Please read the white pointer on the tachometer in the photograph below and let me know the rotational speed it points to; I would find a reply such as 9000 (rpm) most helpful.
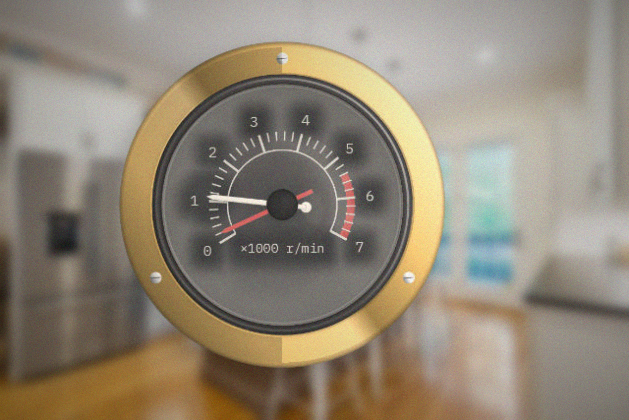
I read 1100 (rpm)
